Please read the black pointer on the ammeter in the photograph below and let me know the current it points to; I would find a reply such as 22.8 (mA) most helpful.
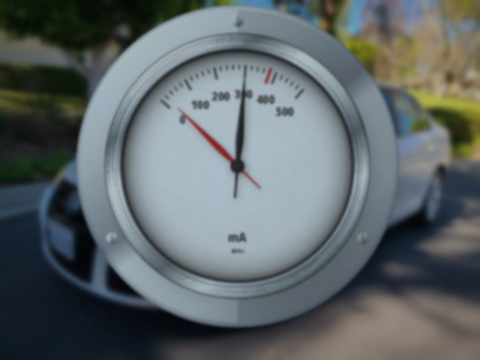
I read 300 (mA)
